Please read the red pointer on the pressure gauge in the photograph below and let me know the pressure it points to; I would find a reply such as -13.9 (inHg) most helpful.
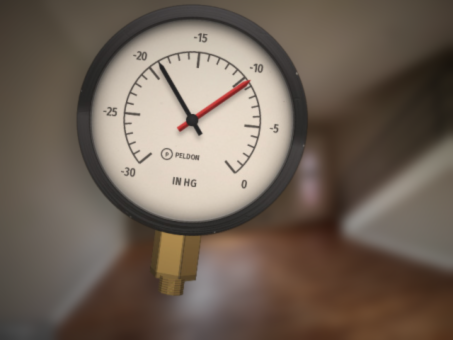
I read -9.5 (inHg)
